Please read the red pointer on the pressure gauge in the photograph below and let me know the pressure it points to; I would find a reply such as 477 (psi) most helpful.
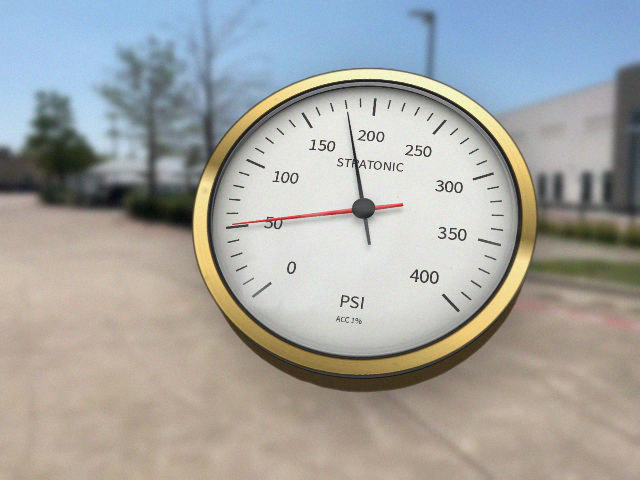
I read 50 (psi)
